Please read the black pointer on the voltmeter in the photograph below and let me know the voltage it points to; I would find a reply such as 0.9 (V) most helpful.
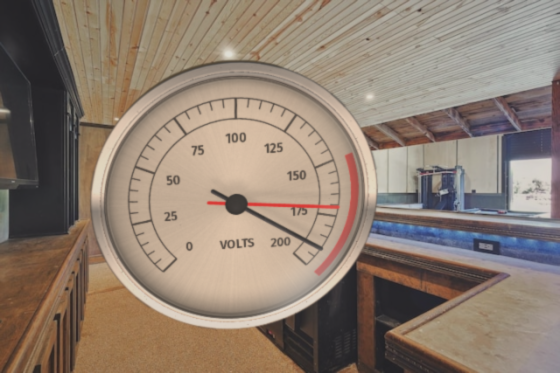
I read 190 (V)
